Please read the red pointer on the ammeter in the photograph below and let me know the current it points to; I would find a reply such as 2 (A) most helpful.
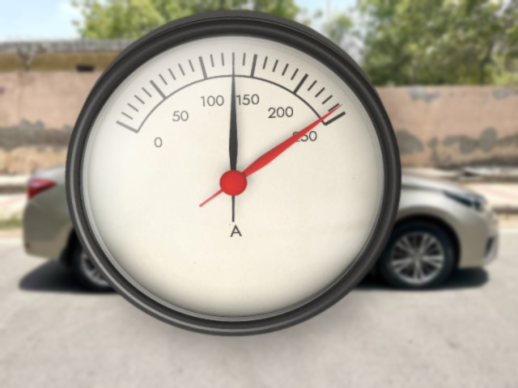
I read 240 (A)
